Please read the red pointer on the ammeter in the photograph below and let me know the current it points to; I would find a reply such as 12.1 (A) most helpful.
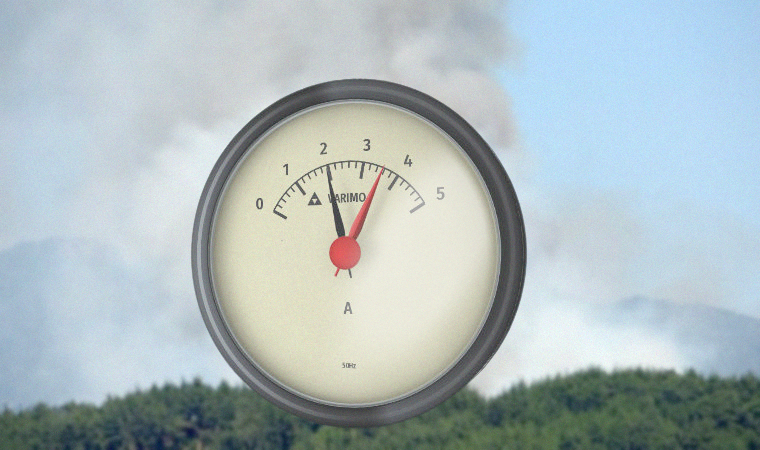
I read 3.6 (A)
